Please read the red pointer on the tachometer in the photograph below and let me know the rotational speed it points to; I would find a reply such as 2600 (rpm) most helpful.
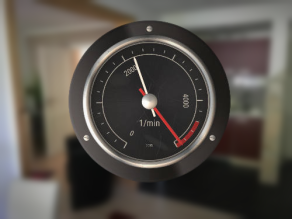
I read 4900 (rpm)
